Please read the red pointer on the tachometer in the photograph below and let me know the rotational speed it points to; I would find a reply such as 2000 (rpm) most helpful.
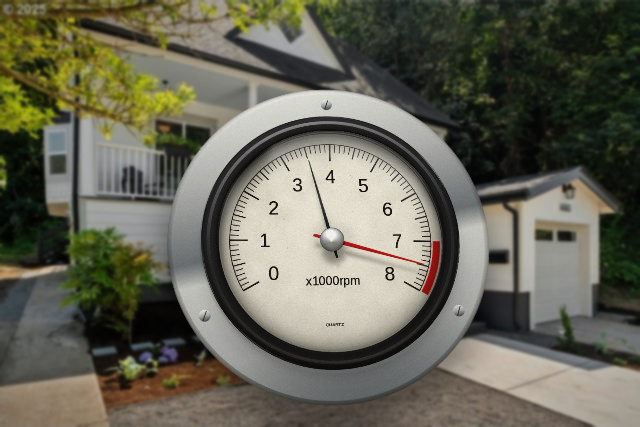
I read 7500 (rpm)
